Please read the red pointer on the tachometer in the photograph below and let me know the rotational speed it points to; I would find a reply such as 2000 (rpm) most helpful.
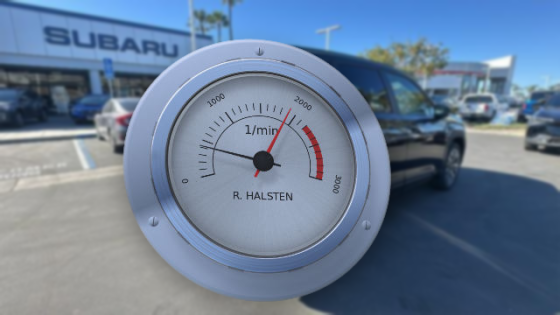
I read 1900 (rpm)
